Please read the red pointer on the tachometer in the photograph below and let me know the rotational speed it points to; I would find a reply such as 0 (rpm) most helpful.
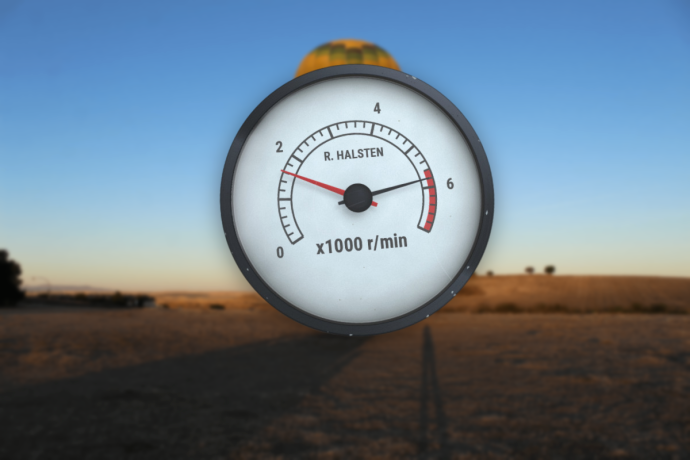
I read 1600 (rpm)
